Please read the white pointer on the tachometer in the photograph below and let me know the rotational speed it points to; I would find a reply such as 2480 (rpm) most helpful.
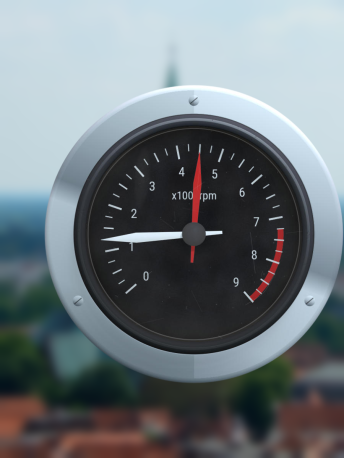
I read 1250 (rpm)
